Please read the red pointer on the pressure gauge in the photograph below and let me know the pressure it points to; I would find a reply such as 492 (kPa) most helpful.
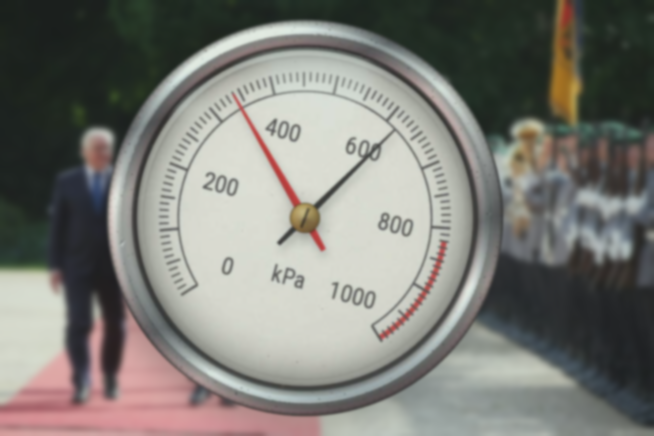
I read 340 (kPa)
